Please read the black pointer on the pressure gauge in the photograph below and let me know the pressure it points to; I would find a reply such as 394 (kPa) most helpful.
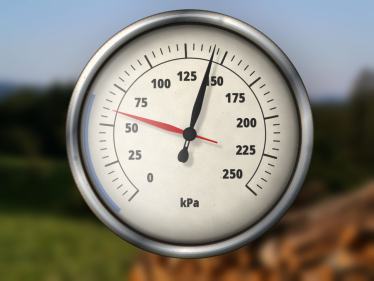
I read 142.5 (kPa)
